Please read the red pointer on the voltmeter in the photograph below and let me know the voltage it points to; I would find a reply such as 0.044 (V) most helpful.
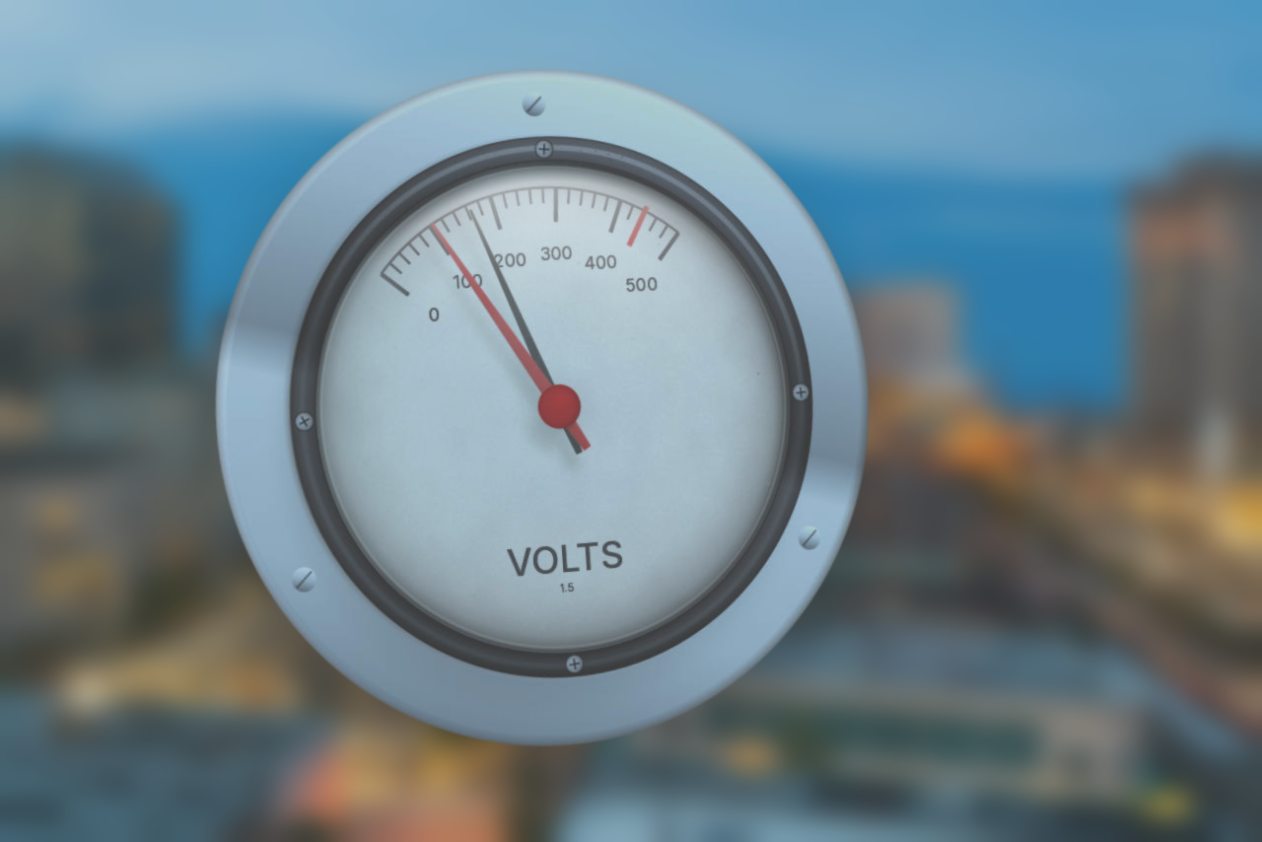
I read 100 (V)
